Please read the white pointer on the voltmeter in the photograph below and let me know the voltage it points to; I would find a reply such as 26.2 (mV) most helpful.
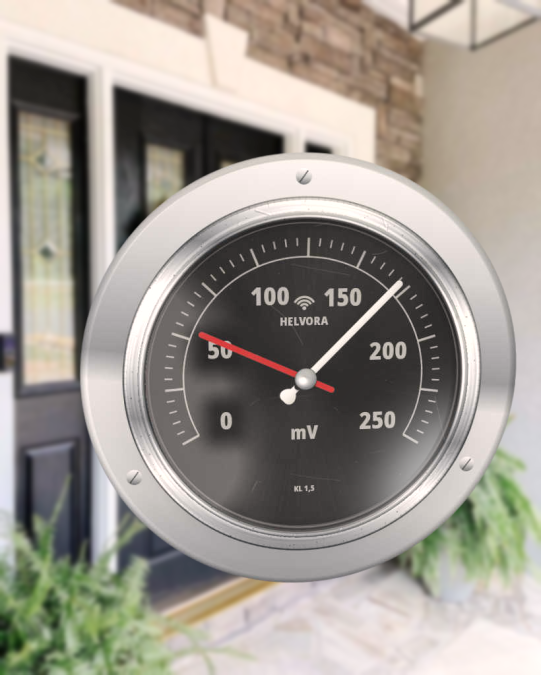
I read 170 (mV)
